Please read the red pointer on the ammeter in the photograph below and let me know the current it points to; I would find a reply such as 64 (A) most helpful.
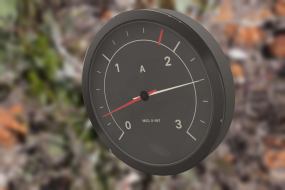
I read 0.3 (A)
